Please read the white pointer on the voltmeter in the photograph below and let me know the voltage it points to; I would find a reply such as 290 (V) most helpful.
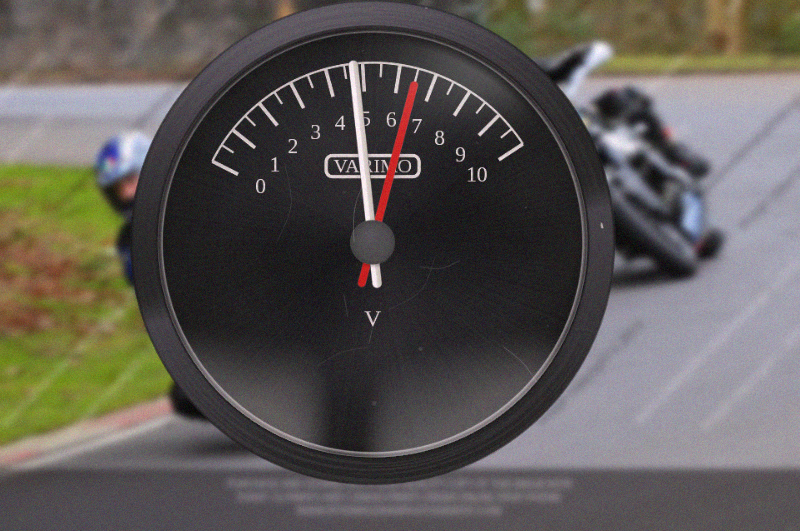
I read 4.75 (V)
